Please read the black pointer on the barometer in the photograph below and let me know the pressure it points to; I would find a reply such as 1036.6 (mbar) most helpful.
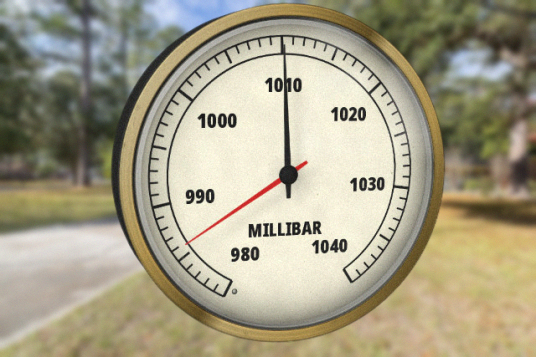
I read 1010 (mbar)
